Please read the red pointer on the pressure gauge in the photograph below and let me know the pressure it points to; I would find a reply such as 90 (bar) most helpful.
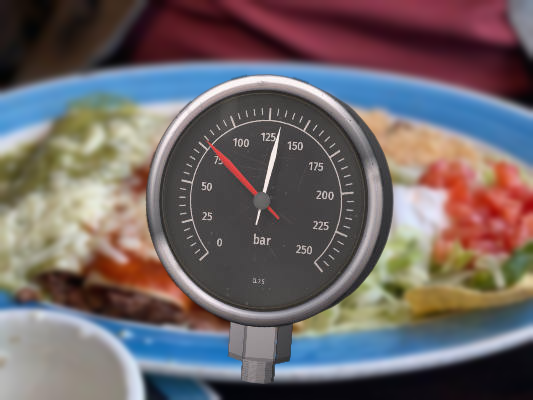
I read 80 (bar)
